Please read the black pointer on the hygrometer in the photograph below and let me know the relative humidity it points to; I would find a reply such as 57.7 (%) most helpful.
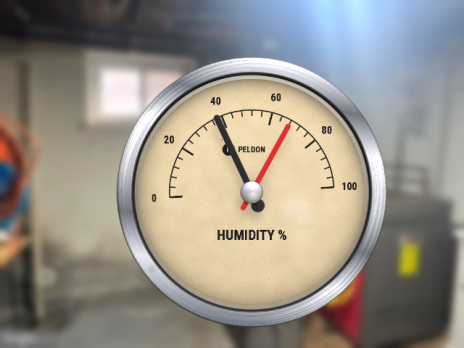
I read 38 (%)
